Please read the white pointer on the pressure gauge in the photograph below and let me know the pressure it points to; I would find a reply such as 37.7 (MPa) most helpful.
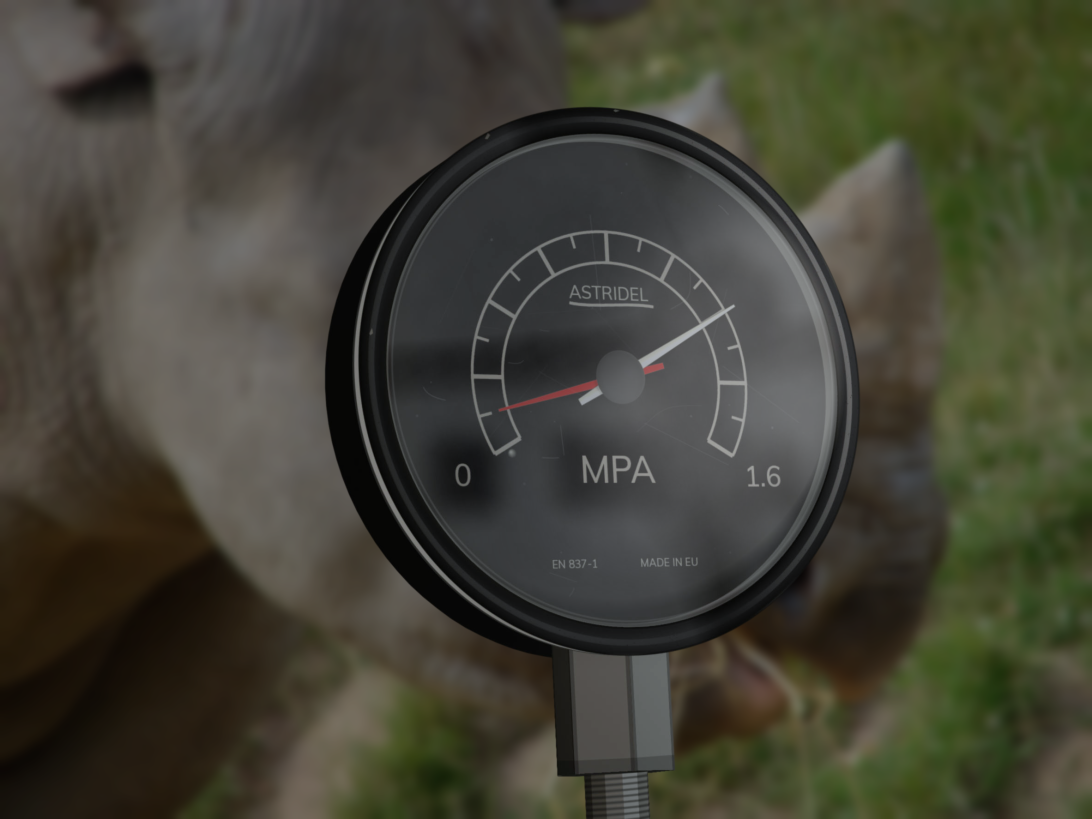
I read 1.2 (MPa)
